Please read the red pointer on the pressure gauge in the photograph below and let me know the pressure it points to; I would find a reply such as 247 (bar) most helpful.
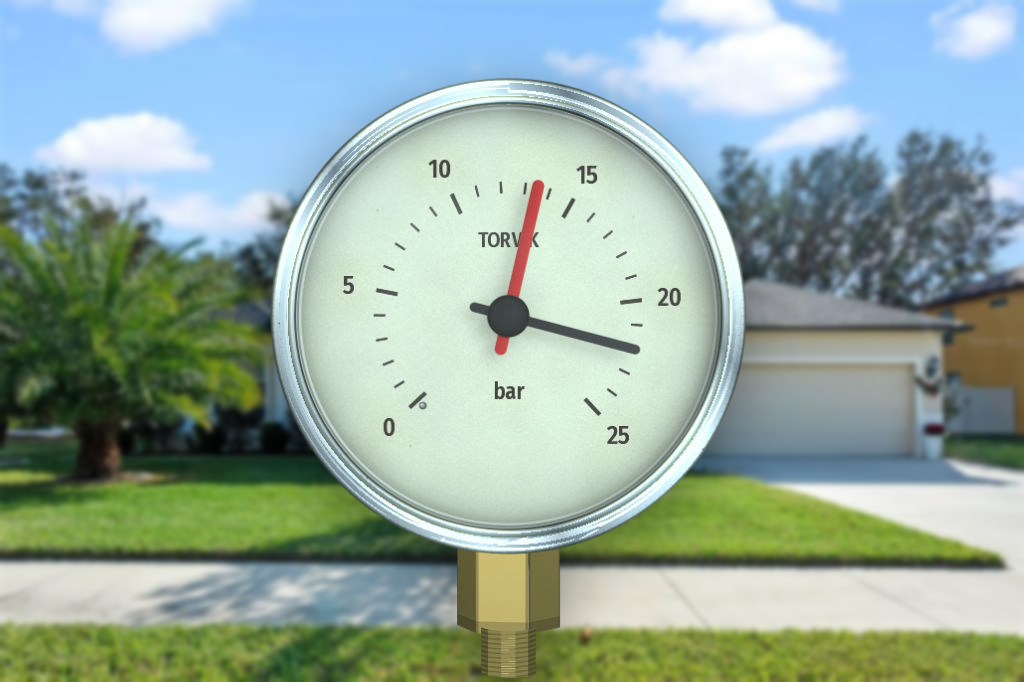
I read 13.5 (bar)
